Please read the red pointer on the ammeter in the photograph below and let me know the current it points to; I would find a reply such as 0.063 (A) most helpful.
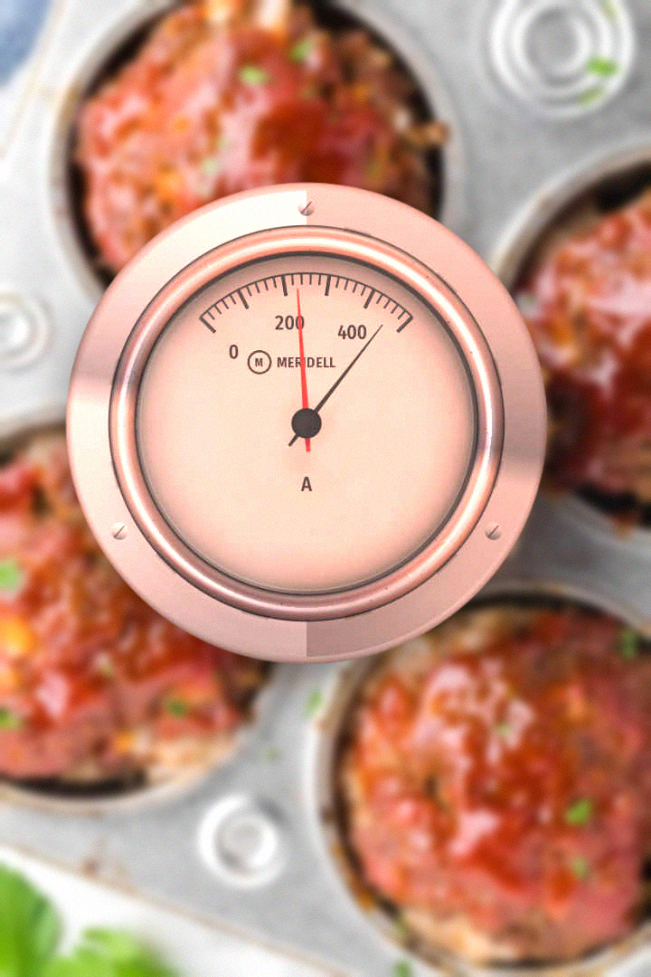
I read 230 (A)
